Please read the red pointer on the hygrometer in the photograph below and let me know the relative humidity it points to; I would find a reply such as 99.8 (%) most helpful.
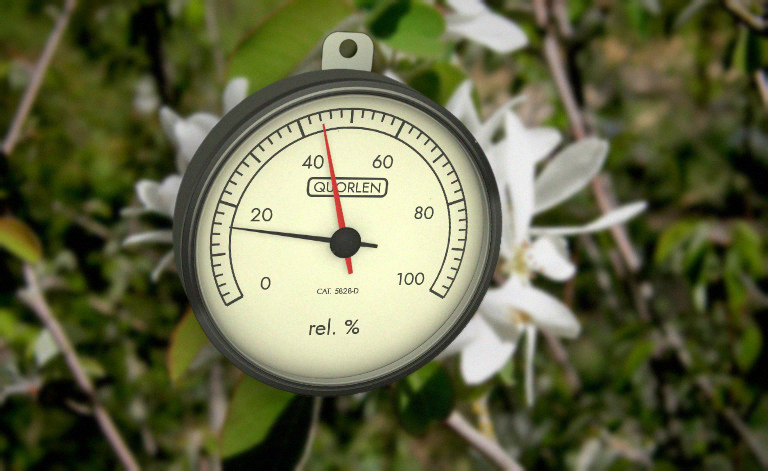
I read 44 (%)
